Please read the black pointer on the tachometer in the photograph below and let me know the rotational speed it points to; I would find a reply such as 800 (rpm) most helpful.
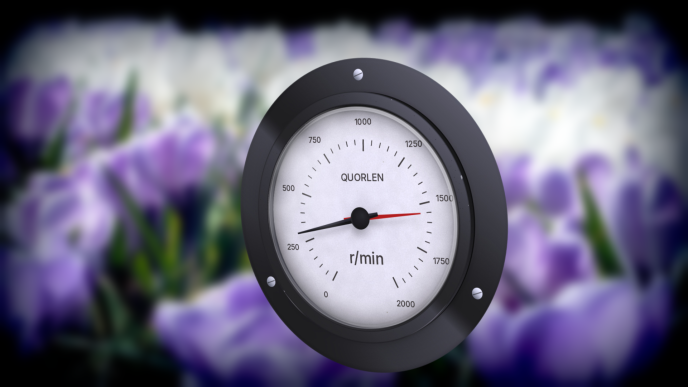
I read 300 (rpm)
